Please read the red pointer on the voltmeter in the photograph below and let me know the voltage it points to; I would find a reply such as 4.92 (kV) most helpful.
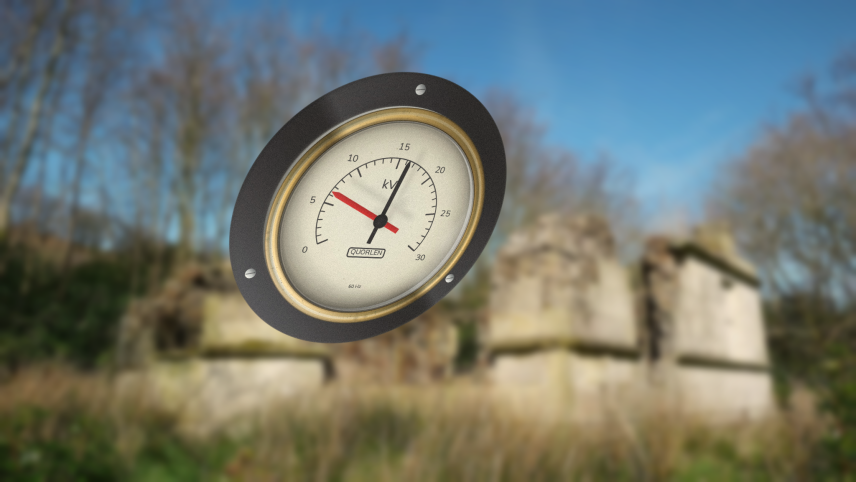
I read 6.5 (kV)
